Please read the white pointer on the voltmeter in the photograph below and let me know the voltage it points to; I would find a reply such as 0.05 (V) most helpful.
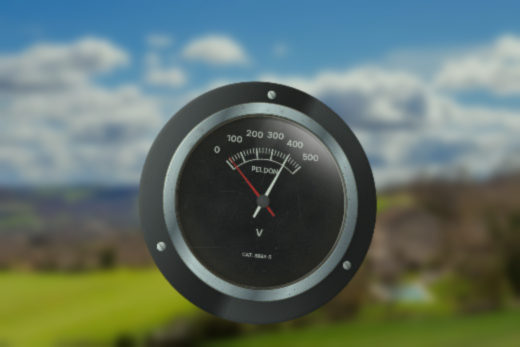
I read 400 (V)
